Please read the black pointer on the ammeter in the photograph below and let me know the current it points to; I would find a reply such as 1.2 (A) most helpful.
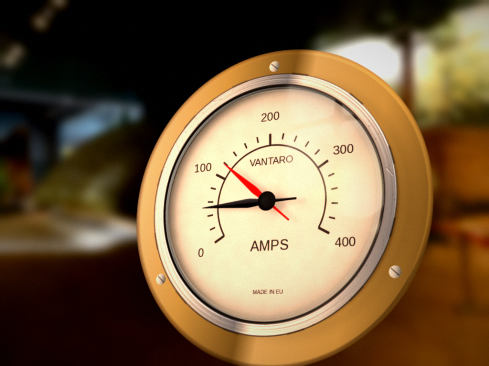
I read 50 (A)
